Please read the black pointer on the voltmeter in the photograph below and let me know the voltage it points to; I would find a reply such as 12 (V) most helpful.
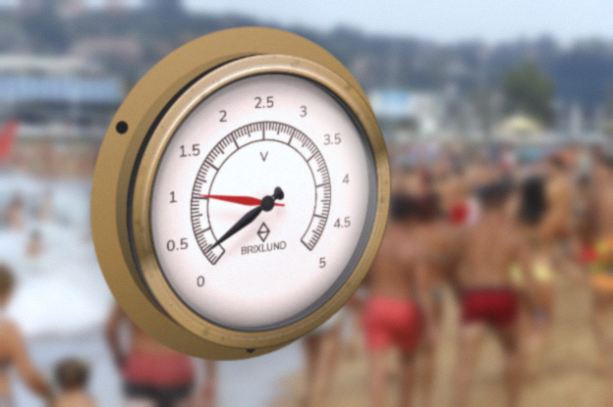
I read 0.25 (V)
